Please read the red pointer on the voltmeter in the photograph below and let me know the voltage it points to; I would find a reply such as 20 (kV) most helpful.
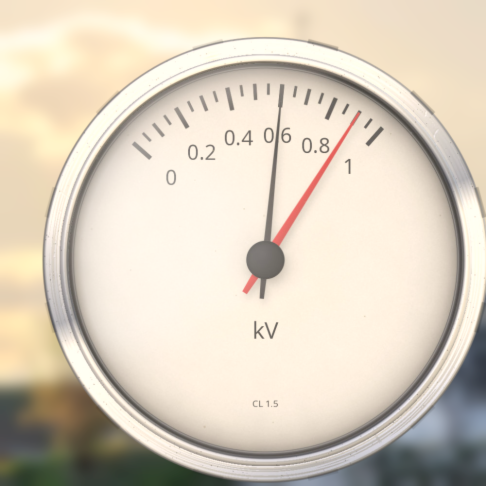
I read 0.9 (kV)
